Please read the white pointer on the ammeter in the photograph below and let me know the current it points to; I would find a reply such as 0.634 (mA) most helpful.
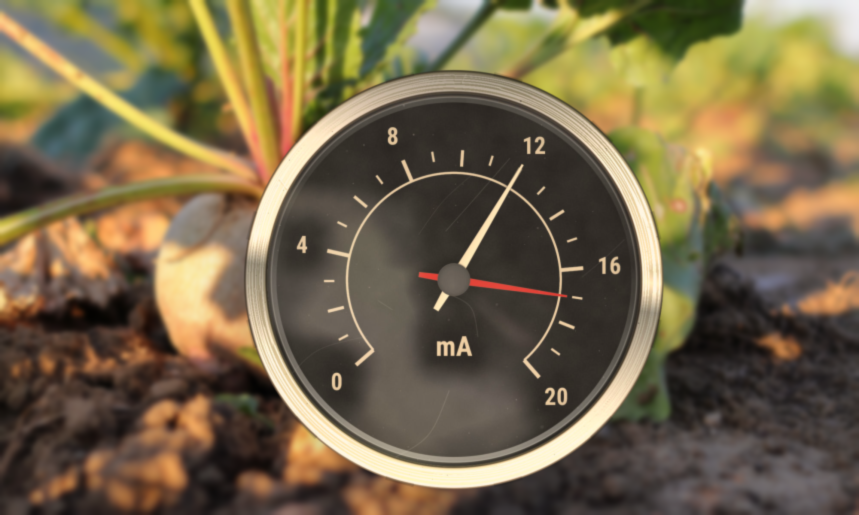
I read 12 (mA)
